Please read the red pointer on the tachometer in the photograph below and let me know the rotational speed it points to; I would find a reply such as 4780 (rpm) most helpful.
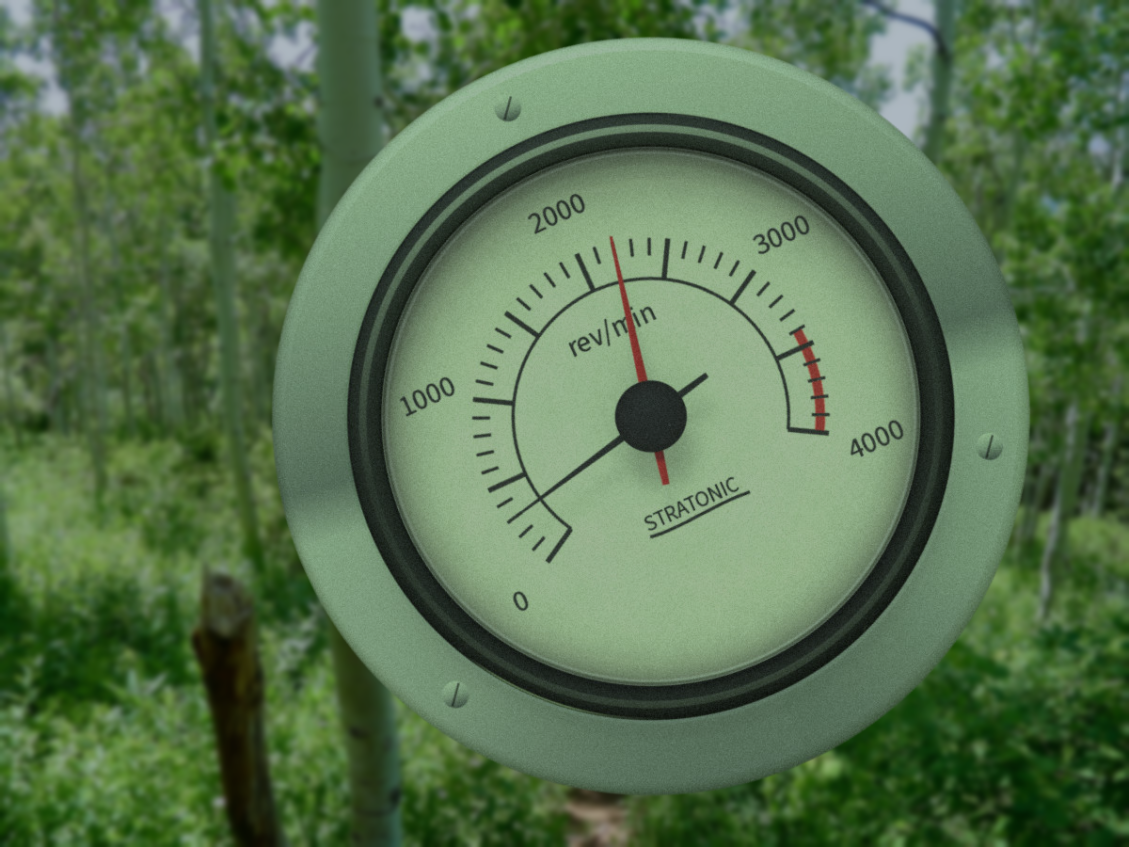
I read 2200 (rpm)
